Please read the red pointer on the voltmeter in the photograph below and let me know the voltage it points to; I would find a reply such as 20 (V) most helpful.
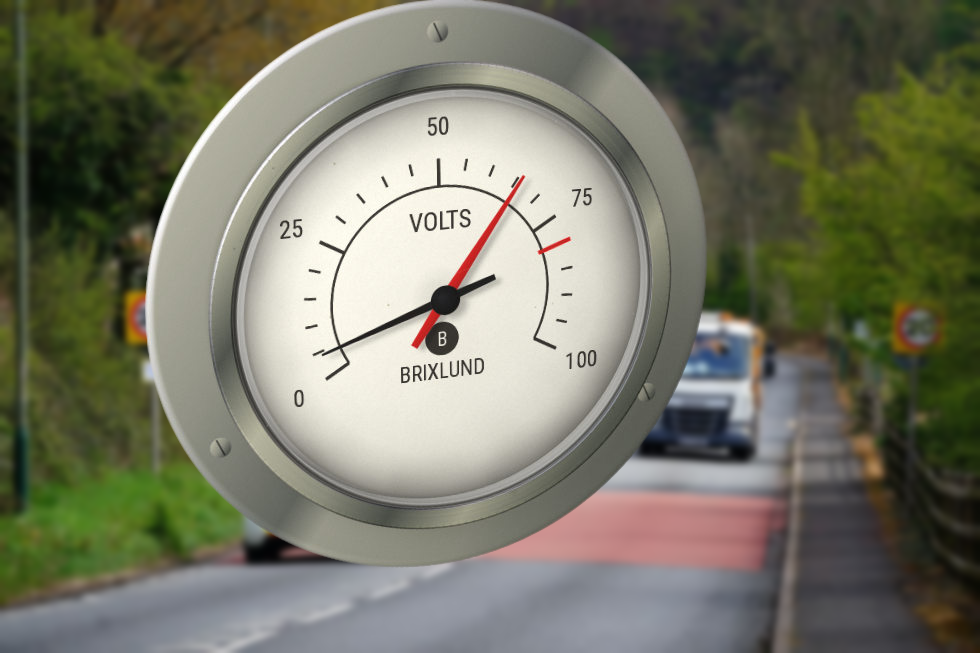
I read 65 (V)
